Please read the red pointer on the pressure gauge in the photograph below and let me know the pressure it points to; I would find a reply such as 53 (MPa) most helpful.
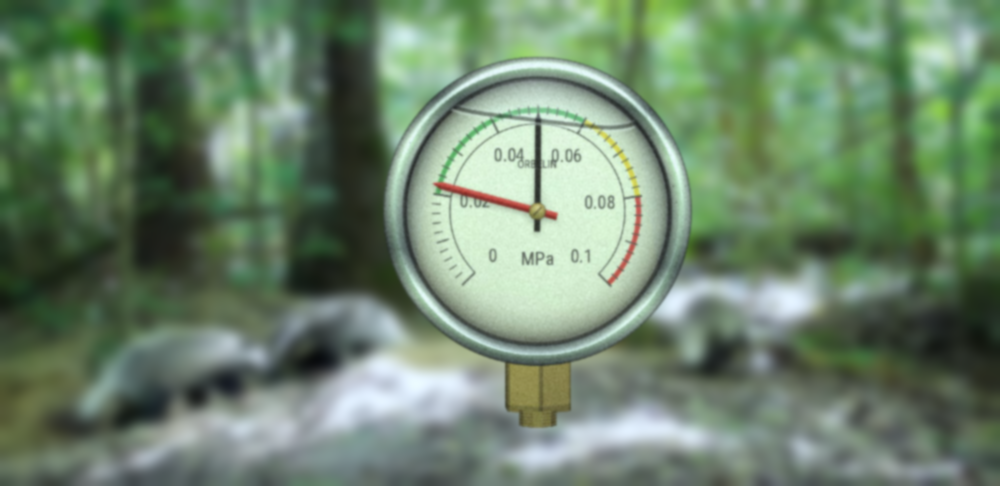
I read 0.022 (MPa)
